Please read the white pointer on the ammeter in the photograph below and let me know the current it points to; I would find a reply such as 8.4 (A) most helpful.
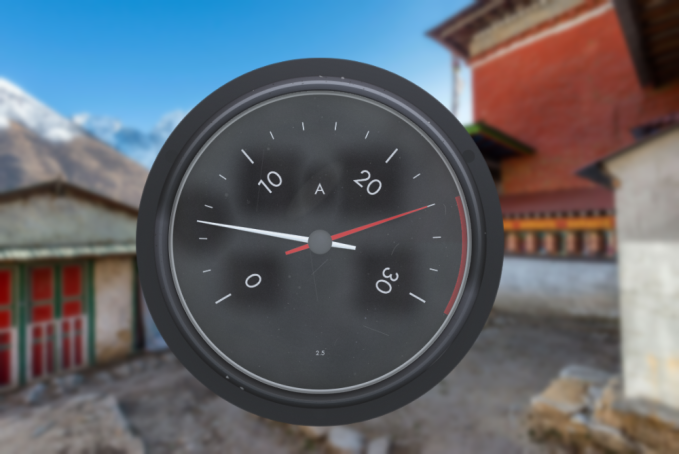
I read 5 (A)
